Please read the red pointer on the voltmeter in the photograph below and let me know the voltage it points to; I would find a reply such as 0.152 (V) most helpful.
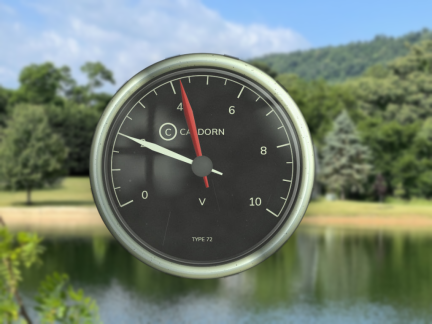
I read 4.25 (V)
